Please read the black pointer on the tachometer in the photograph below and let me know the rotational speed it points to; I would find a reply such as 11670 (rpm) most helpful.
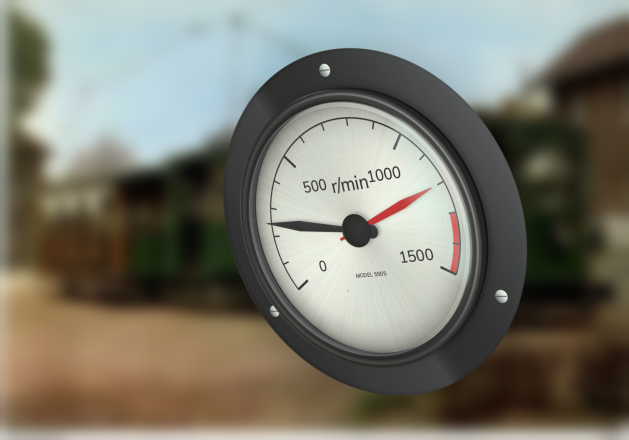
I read 250 (rpm)
